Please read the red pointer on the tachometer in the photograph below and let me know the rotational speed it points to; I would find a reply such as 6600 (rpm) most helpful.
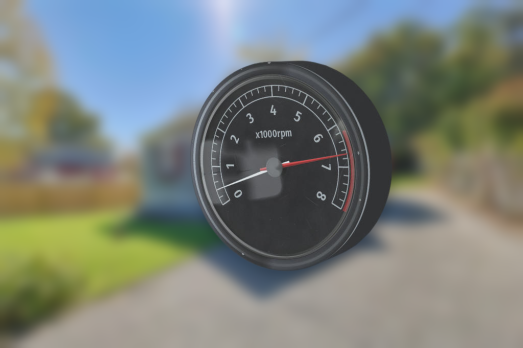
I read 6700 (rpm)
